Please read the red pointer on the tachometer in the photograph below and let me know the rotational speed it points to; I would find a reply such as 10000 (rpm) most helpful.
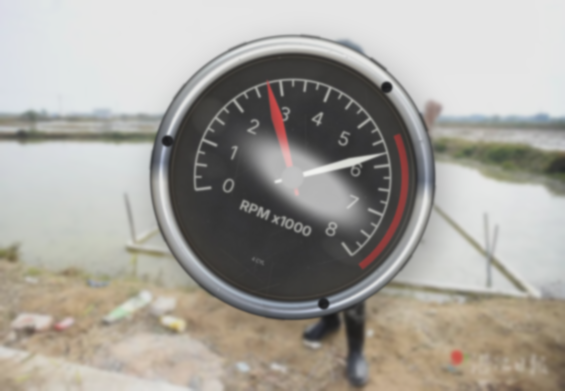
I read 2750 (rpm)
